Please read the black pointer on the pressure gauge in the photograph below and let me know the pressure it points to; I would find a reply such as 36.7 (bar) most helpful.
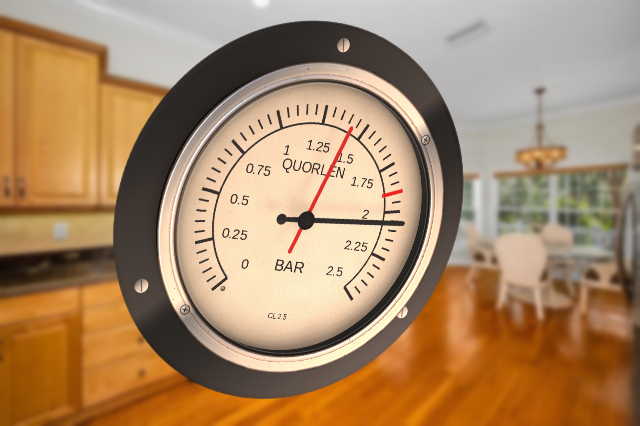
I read 2.05 (bar)
